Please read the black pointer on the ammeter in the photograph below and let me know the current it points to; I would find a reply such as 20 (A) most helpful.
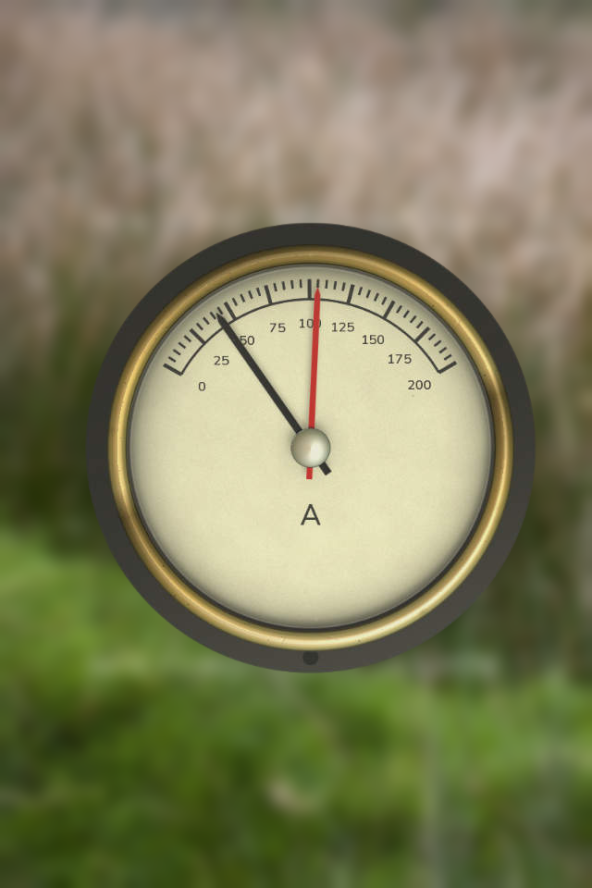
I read 42.5 (A)
